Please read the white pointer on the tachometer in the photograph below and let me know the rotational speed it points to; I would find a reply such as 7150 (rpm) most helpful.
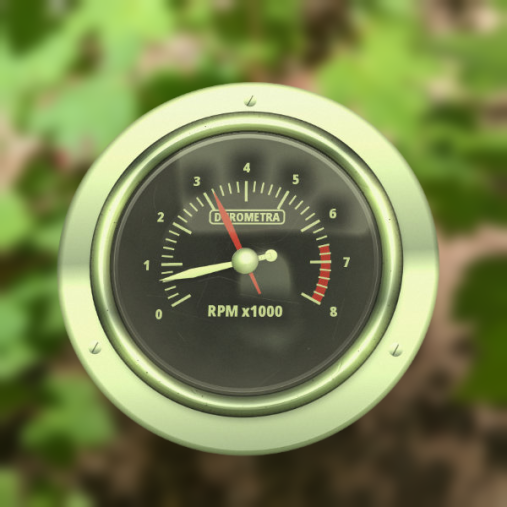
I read 600 (rpm)
